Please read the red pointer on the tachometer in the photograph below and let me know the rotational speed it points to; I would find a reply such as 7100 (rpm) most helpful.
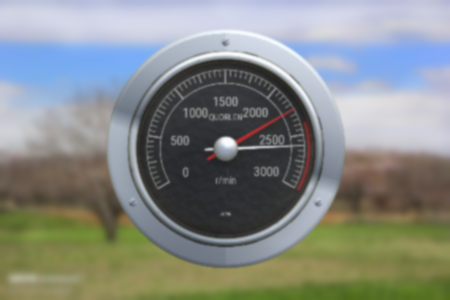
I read 2250 (rpm)
